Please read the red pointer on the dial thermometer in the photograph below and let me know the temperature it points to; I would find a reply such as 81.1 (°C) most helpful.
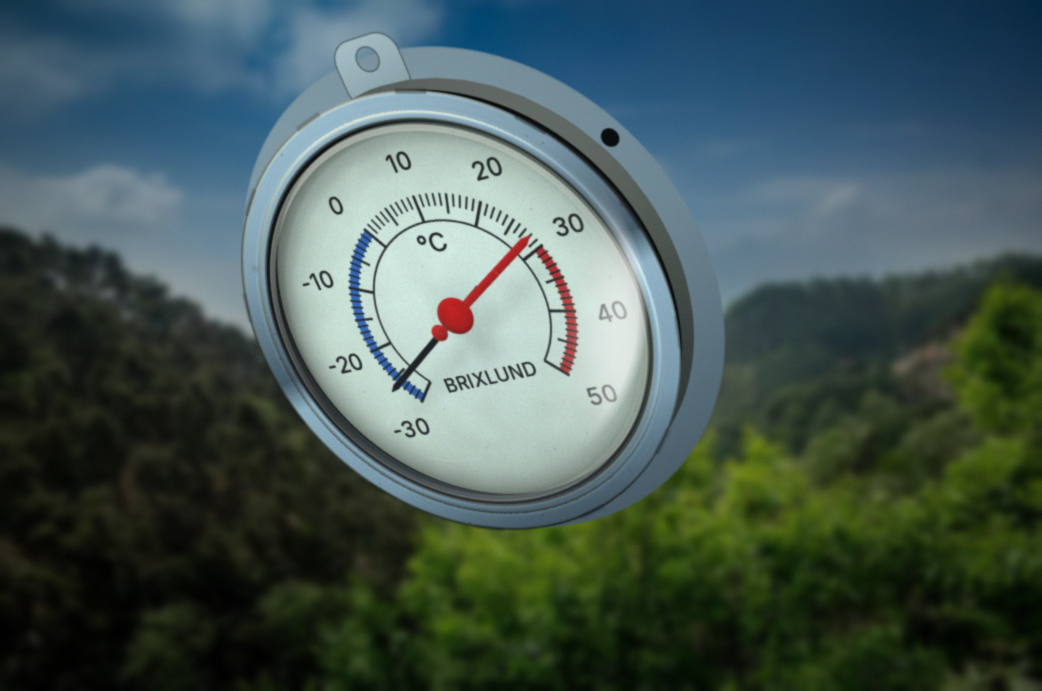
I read 28 (°C)
